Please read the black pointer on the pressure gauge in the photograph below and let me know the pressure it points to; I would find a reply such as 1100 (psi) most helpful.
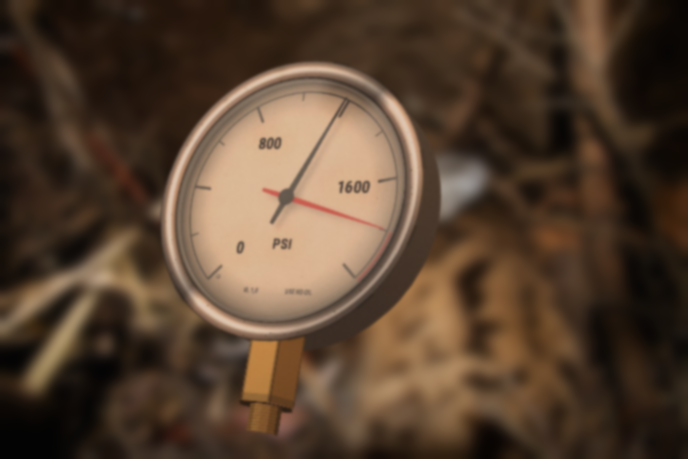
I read 1200 (psi)
